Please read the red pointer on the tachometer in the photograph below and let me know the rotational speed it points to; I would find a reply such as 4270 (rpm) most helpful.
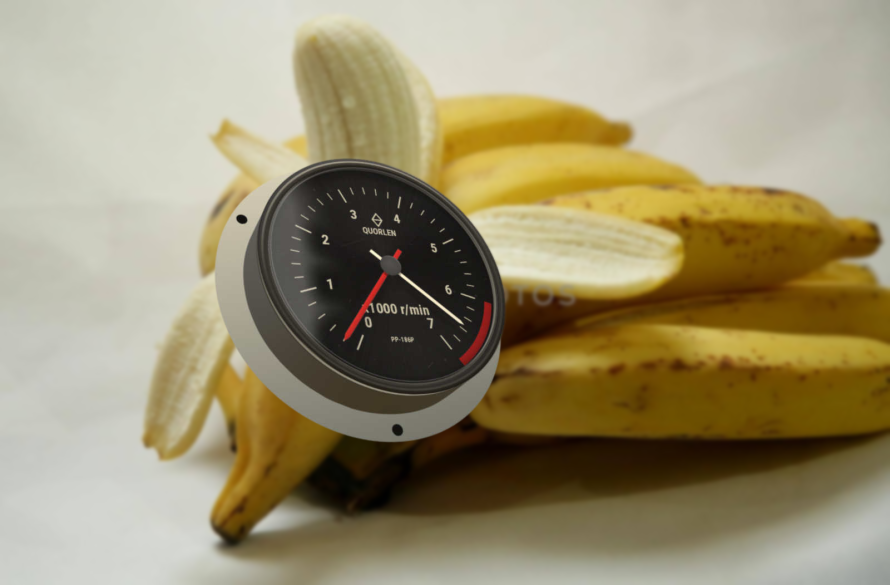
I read 200 (rpm)
